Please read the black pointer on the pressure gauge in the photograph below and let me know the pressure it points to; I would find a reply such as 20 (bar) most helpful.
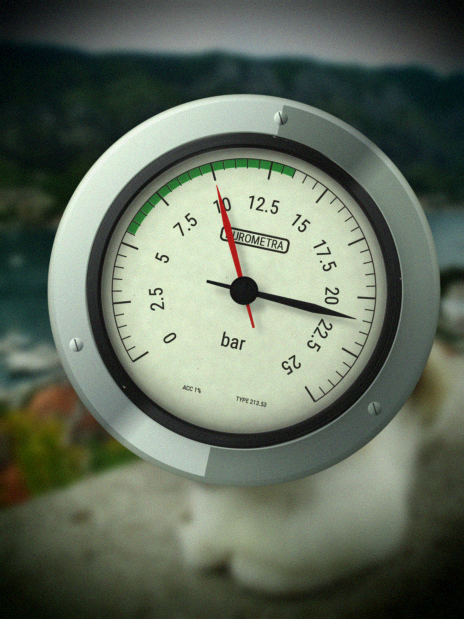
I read 21 (bar)
